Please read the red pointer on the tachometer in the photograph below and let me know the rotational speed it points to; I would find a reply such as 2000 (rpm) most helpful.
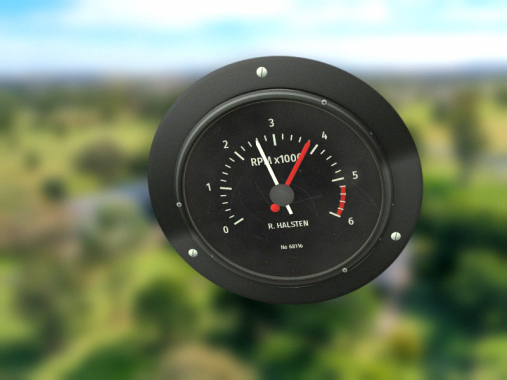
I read 3800 (rpm)
